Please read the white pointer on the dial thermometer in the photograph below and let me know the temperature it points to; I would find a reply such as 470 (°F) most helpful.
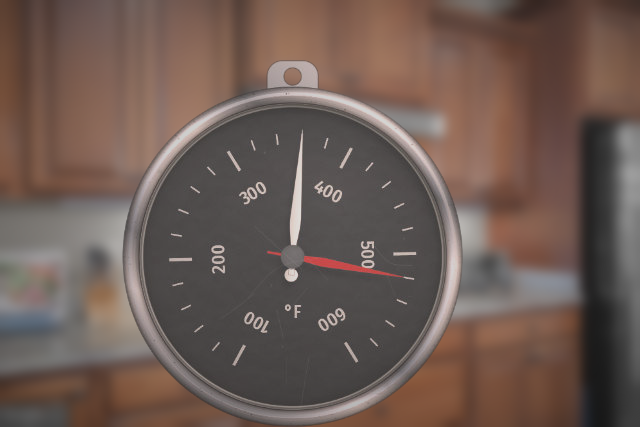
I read 360 (°F)
